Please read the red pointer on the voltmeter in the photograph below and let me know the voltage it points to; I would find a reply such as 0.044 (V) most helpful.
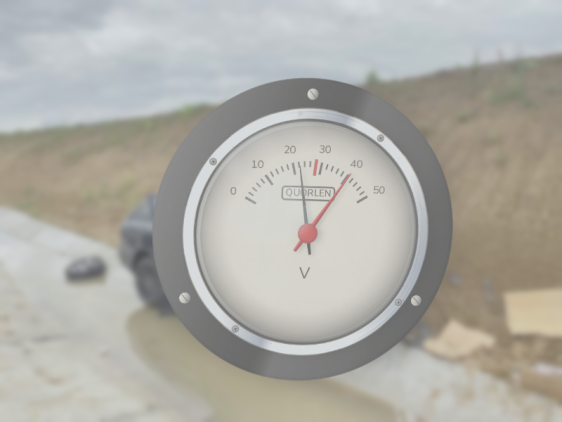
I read 40 (V)
